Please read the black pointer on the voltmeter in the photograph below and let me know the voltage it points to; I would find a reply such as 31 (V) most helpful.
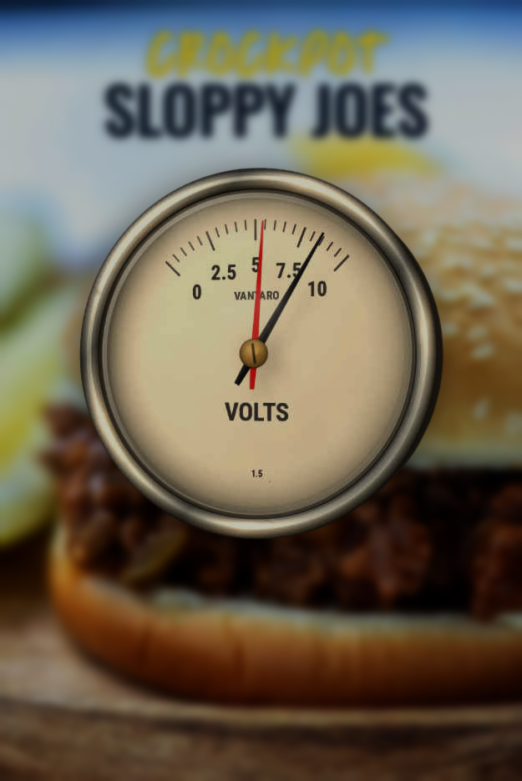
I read 8.5 (V)
